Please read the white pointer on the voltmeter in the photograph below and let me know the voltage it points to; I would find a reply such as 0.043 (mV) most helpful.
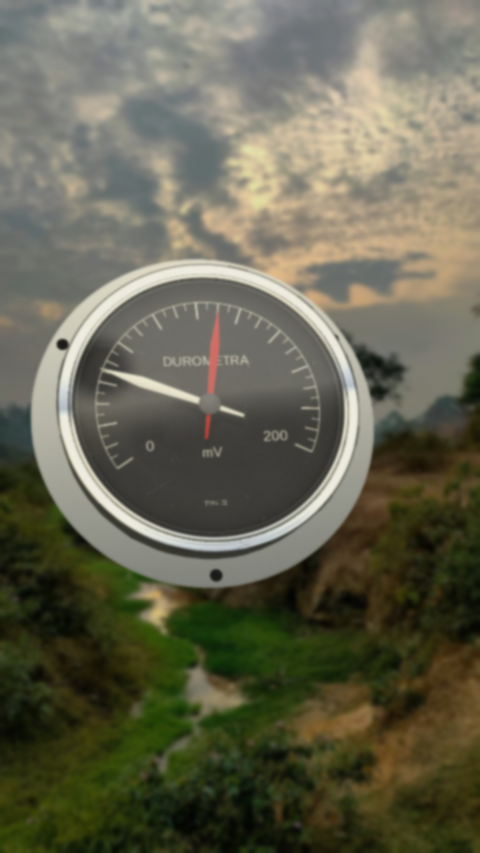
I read 45 (mV)
